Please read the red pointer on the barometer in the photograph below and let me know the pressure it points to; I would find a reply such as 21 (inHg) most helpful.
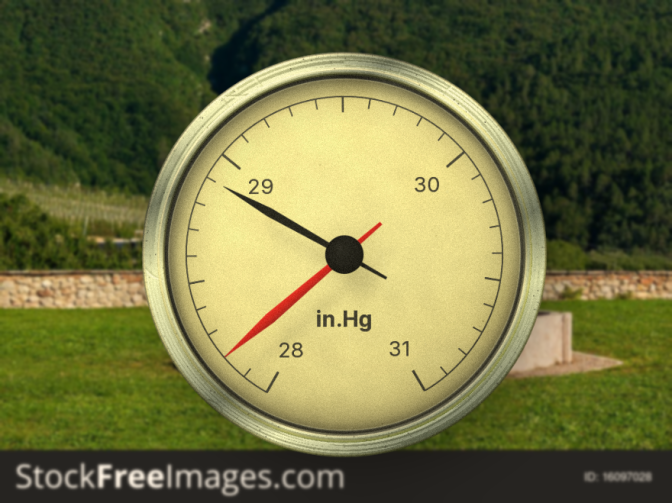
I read 28.2 (inHg)
